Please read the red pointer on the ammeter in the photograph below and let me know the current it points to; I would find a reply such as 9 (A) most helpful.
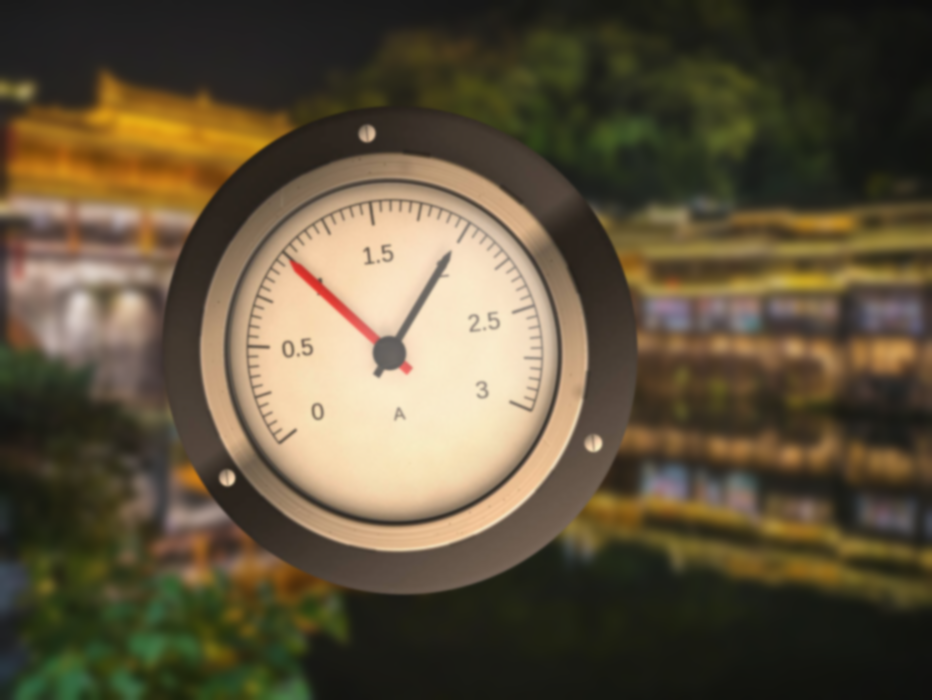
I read 1 (A)
